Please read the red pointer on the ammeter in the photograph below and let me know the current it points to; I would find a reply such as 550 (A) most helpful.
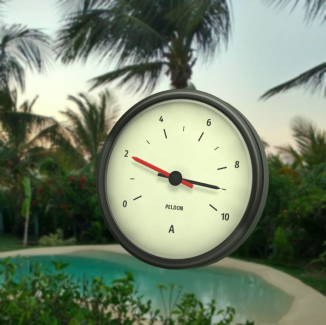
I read 2 (A)
